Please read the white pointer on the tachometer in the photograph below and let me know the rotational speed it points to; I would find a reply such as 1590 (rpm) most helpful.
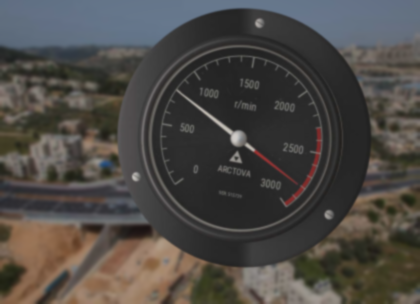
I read 800 (rpm)
